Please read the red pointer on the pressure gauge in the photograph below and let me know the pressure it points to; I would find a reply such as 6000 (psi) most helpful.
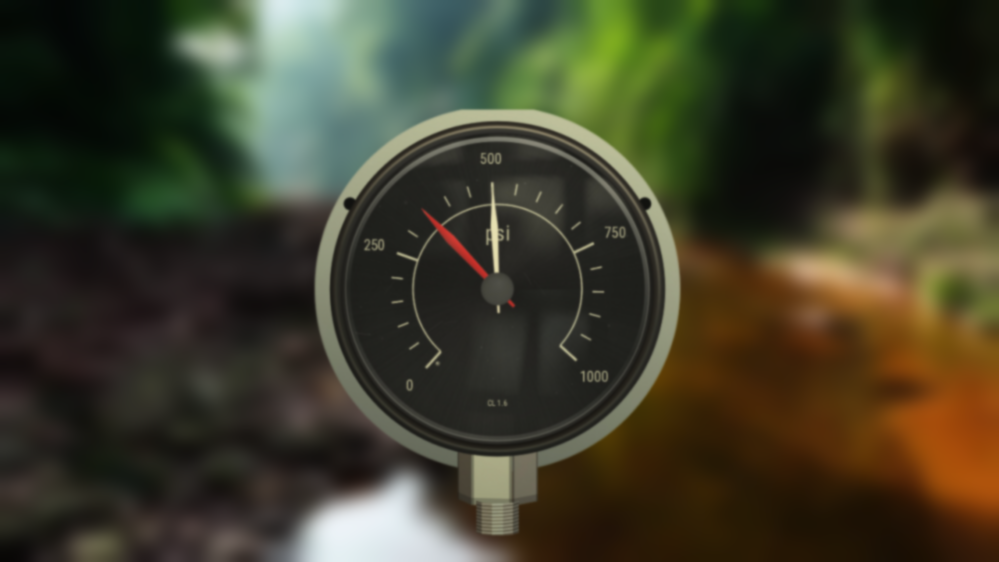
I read 350 (psi)
